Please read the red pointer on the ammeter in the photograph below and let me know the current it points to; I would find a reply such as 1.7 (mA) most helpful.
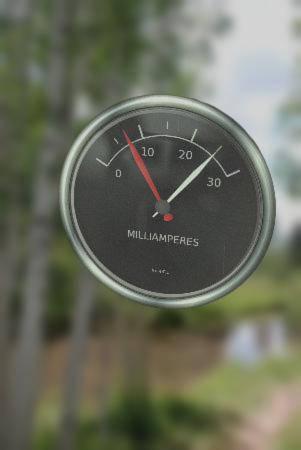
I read 7.5 (mA)
